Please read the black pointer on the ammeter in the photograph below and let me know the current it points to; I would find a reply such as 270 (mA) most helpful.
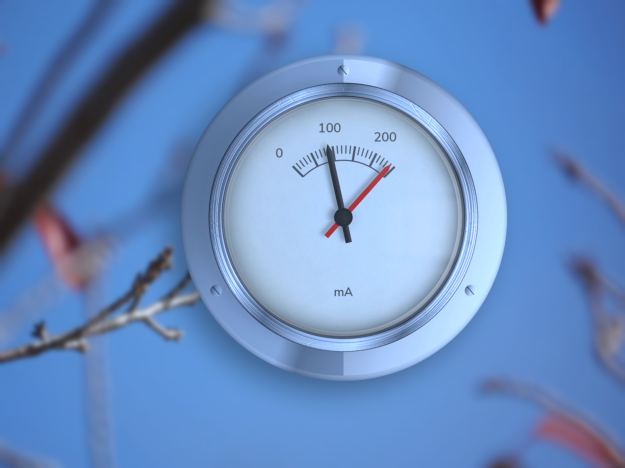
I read 90 (mA)
